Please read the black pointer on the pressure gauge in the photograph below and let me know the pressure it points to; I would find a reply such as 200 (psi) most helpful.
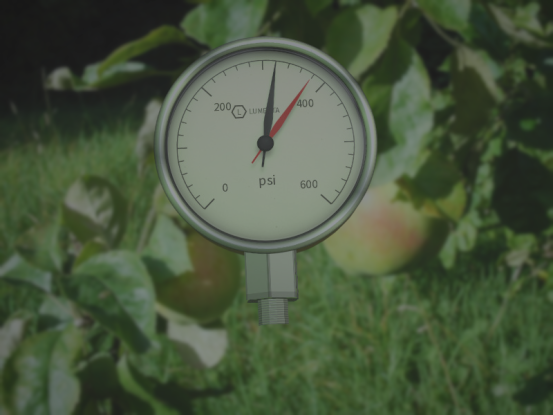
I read 320 (psi)
